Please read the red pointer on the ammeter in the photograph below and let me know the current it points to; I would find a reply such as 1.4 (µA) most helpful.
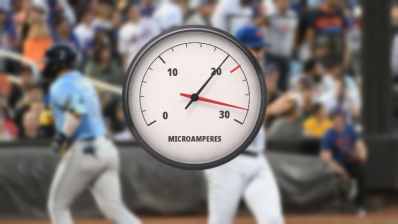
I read 28 (µA)
